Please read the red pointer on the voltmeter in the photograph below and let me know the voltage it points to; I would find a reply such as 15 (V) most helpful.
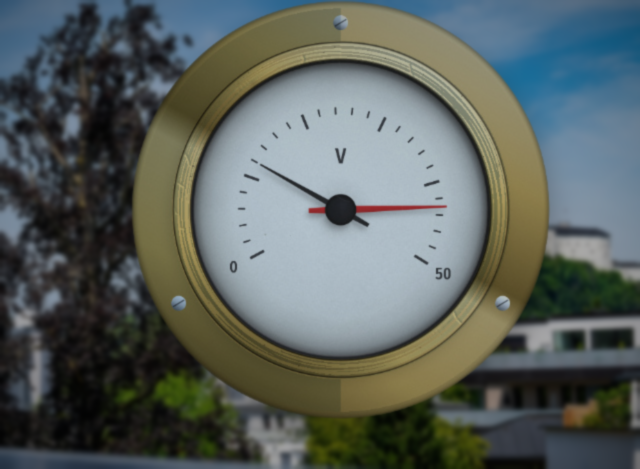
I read 43 (V)
